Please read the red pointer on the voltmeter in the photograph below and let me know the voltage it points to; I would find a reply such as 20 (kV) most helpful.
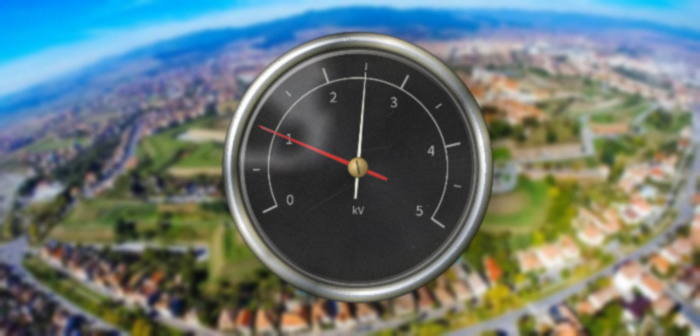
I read 1 (kV)
